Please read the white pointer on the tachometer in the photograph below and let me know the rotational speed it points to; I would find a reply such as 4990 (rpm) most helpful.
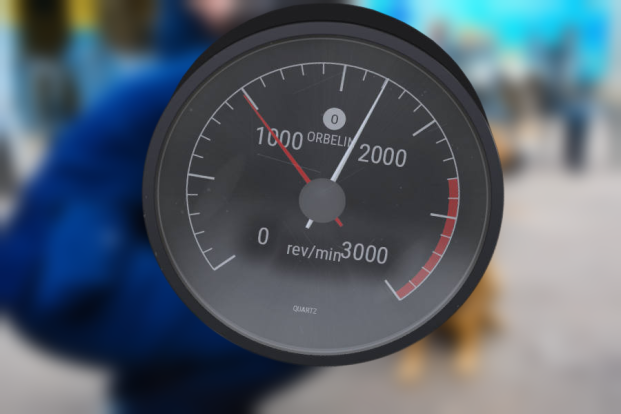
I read 1700 (rpm)
